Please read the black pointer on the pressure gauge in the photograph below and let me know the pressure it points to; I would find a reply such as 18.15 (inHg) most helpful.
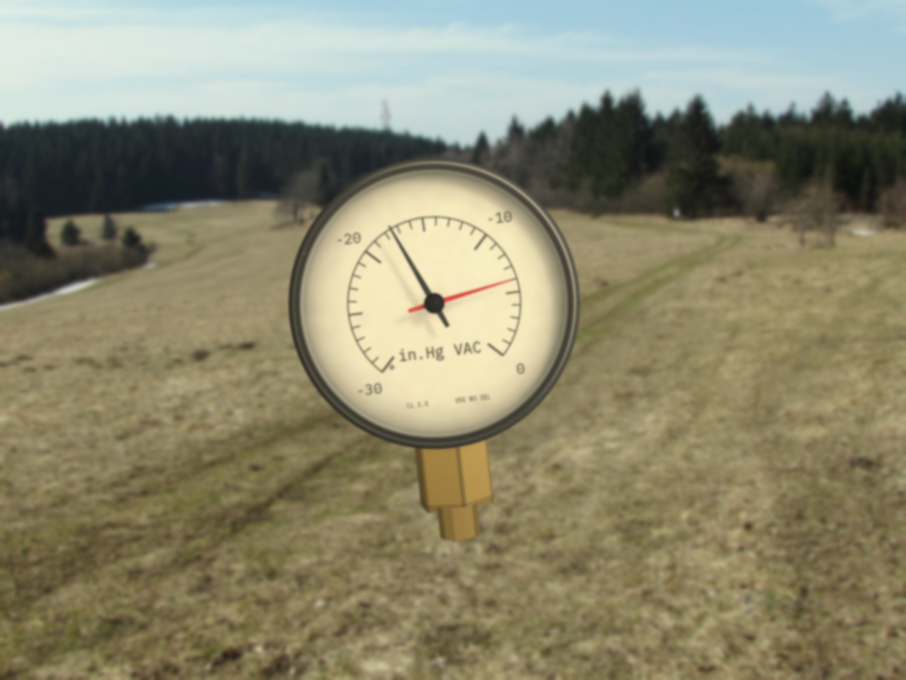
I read -17.5 (inHg)
